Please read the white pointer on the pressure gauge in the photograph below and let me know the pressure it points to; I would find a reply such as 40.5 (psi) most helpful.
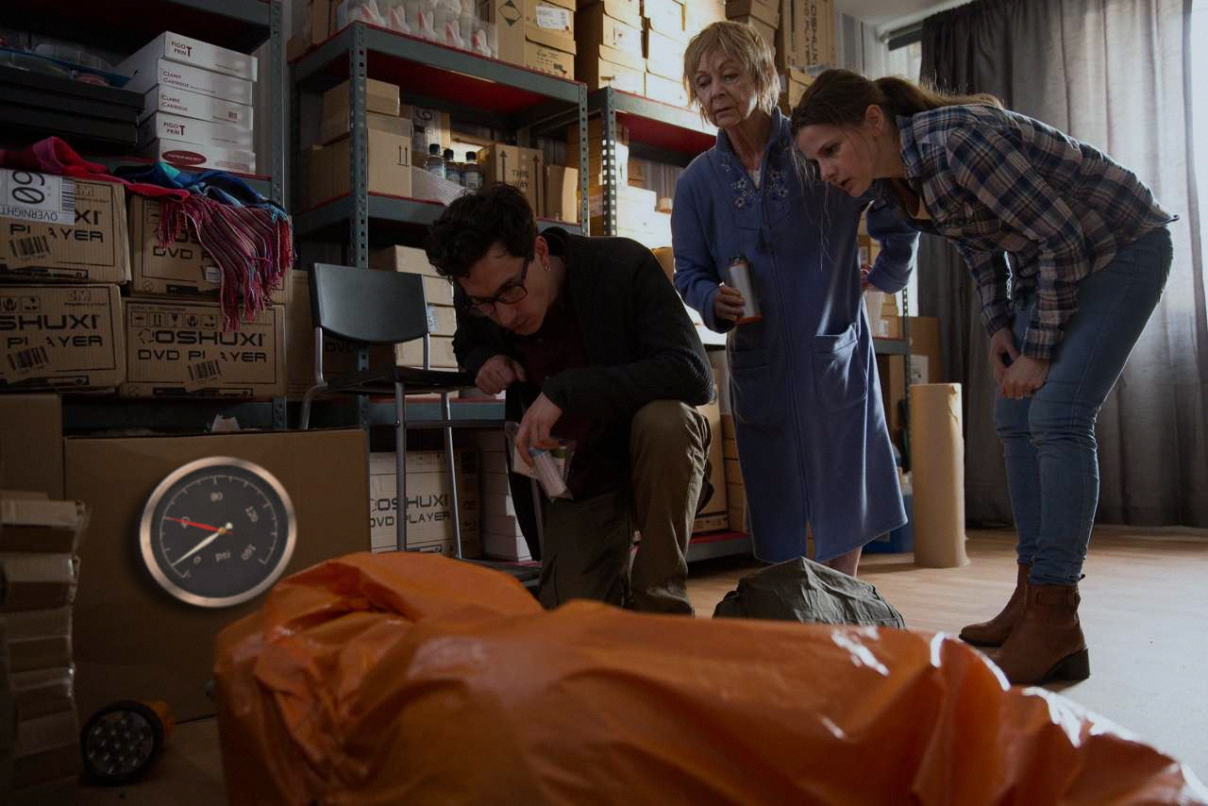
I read 10 (psi)
